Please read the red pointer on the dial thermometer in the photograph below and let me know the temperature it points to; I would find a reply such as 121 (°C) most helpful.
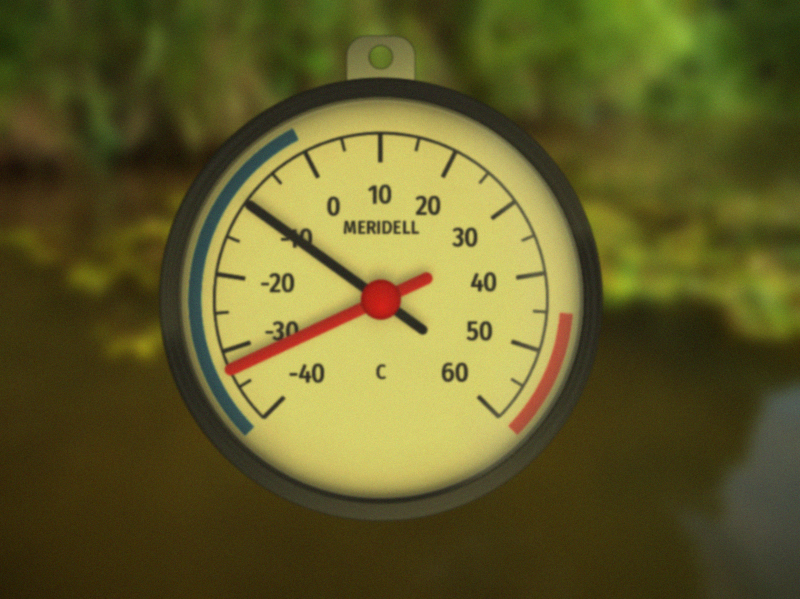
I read -32.5 (°C)
